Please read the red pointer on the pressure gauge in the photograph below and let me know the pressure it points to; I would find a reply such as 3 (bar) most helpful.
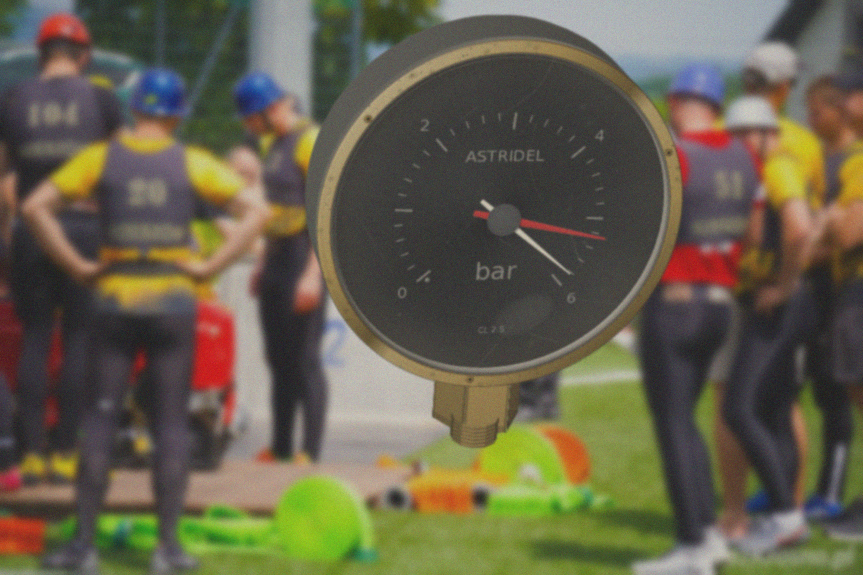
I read 5.2 (bar)
